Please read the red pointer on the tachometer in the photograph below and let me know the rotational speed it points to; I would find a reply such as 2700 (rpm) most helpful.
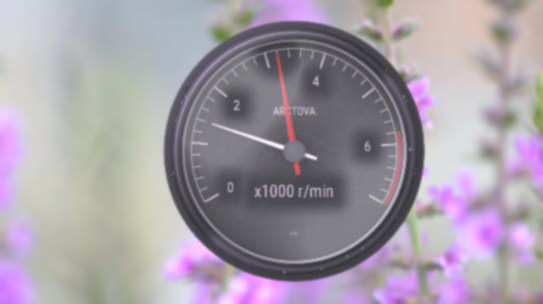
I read 3200 (rpm)
